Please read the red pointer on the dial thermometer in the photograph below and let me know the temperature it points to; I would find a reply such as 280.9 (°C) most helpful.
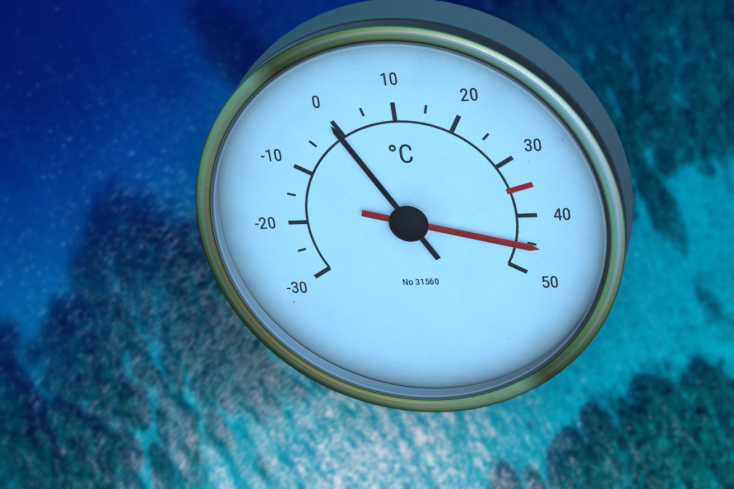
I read 45 (°C)
